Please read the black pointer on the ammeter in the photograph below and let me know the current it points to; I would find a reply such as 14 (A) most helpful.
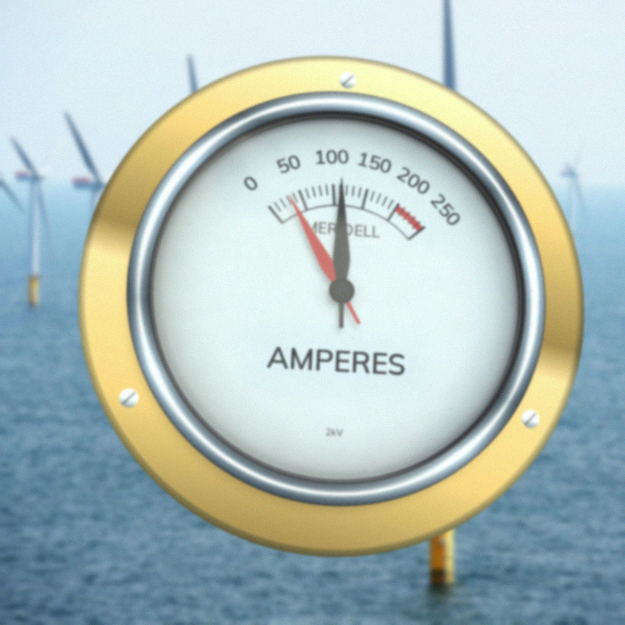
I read 110 (A)
